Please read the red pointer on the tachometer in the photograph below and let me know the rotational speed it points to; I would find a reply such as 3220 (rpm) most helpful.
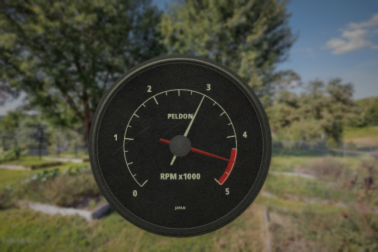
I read 4500 (rpm)
